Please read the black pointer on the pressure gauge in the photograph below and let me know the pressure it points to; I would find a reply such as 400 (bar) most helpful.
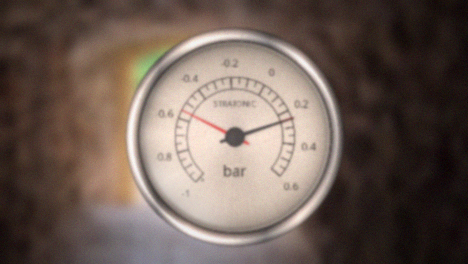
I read 0.25 (bar)
